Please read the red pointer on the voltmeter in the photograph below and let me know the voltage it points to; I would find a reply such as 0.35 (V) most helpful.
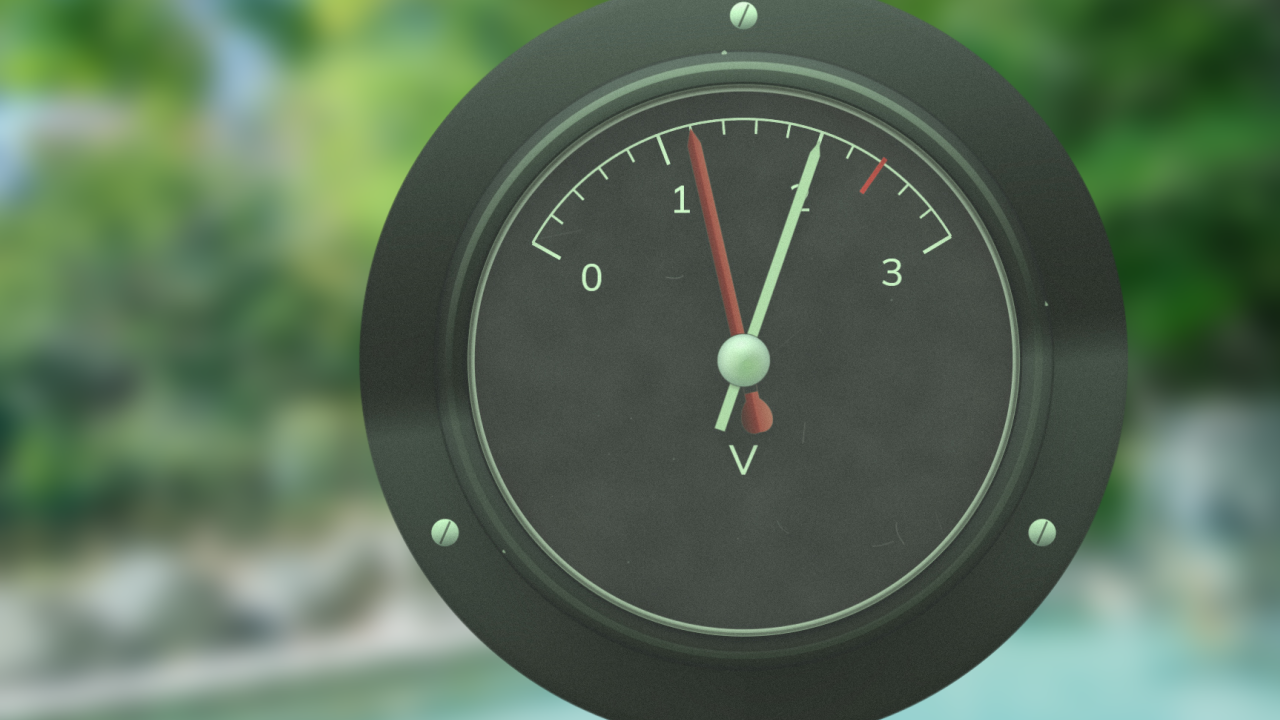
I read 1.2 (V)
